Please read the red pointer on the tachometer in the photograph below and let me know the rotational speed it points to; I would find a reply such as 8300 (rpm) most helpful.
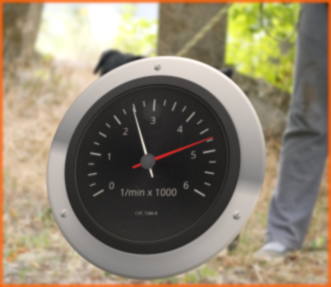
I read 4750 (rpm)
